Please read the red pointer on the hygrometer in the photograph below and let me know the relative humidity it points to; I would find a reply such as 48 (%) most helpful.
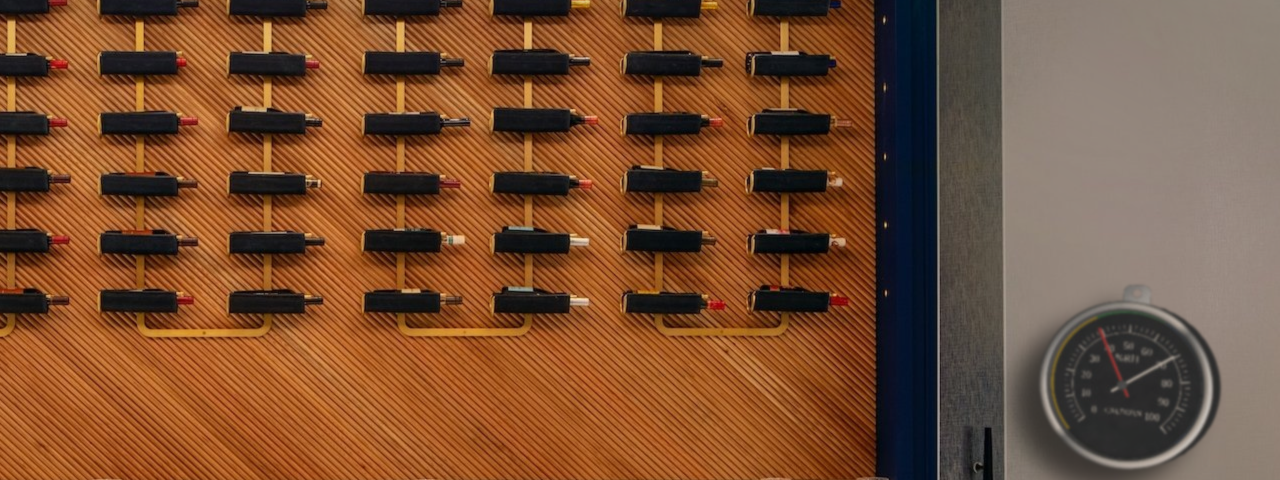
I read 40 (%)
